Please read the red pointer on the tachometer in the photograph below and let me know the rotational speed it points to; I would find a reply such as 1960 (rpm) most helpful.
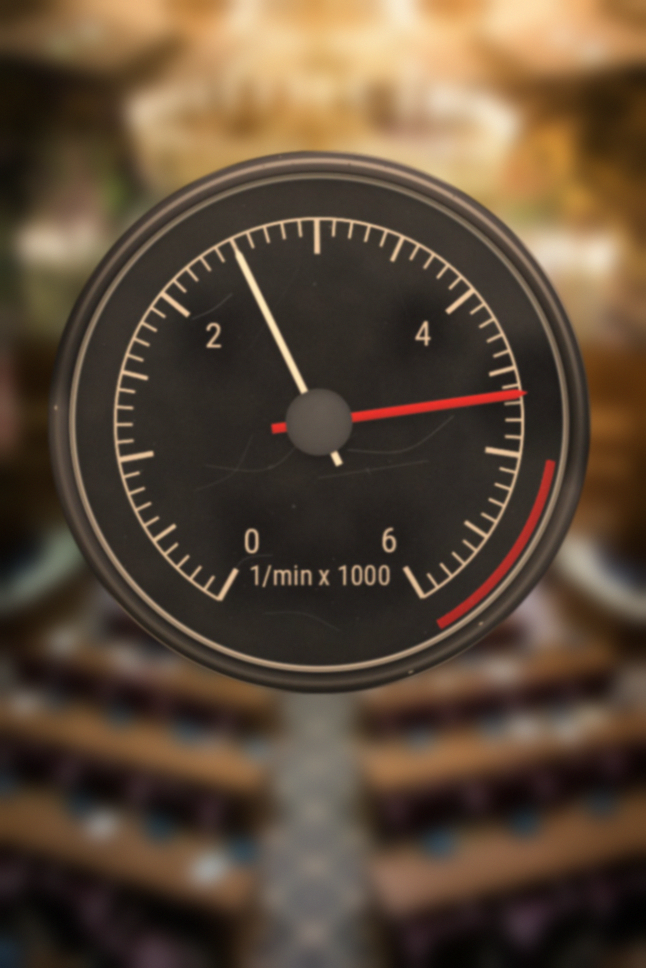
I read 4650 (rpm)
